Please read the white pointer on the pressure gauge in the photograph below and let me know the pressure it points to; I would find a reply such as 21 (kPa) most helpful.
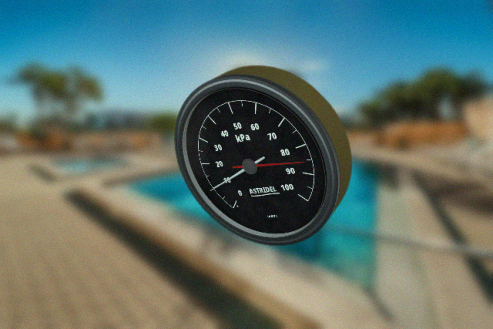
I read 10 (kPa)
